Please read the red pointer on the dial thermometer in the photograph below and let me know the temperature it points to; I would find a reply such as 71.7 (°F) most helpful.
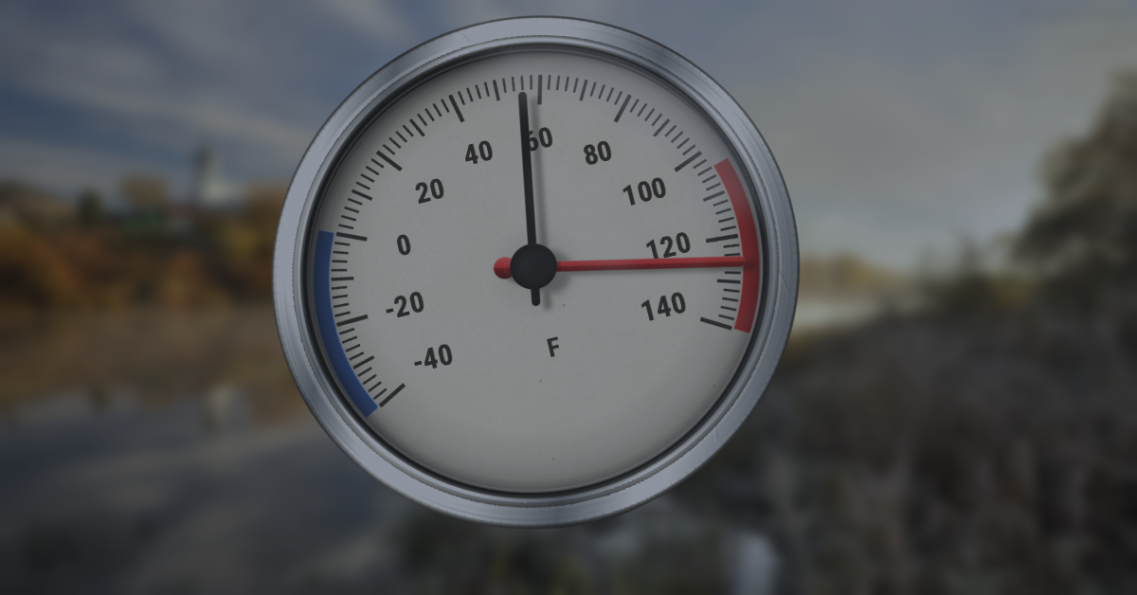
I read 126 (°F)
